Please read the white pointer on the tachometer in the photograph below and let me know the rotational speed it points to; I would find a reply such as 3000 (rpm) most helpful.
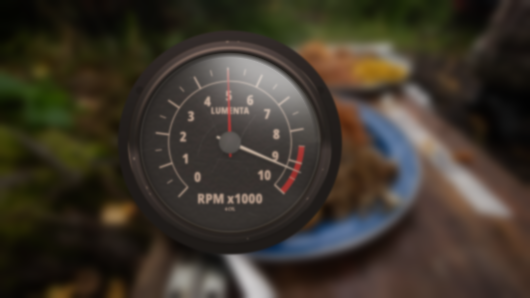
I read 9250 (rpm)
